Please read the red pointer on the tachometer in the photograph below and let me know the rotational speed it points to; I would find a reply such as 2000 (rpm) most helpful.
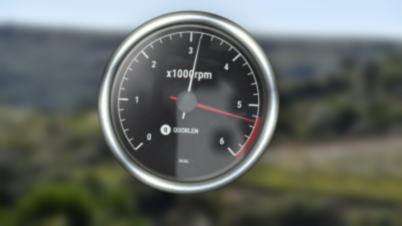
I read 5300 (rpm)
